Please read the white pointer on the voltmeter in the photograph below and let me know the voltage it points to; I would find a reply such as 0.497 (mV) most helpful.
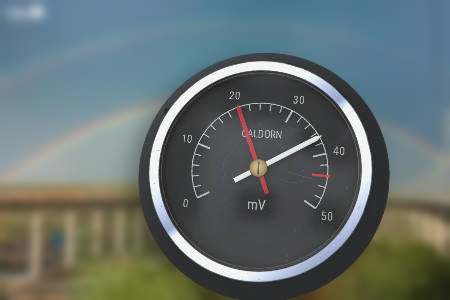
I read 37 (mV)
